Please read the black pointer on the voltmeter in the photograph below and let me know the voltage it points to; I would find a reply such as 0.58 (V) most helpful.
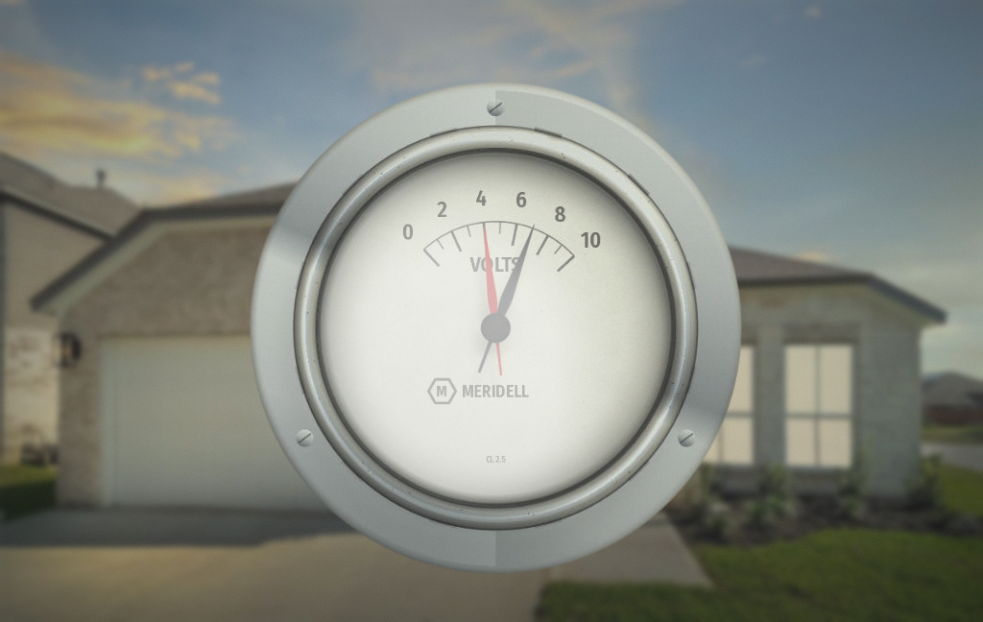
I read 7 (V)
